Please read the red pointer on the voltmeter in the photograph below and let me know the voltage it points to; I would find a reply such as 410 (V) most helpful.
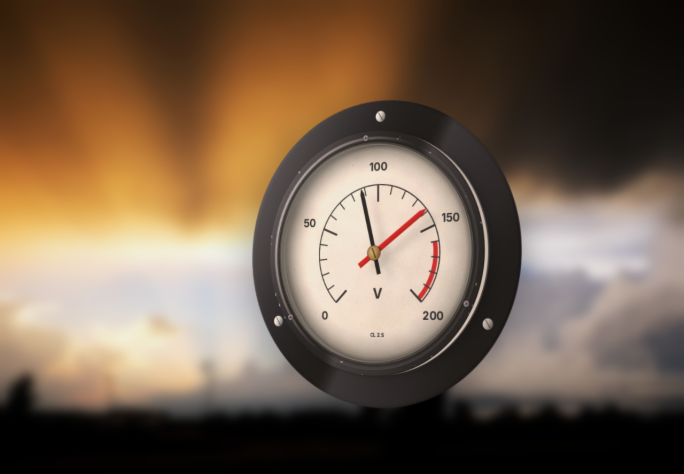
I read 140 (V)
